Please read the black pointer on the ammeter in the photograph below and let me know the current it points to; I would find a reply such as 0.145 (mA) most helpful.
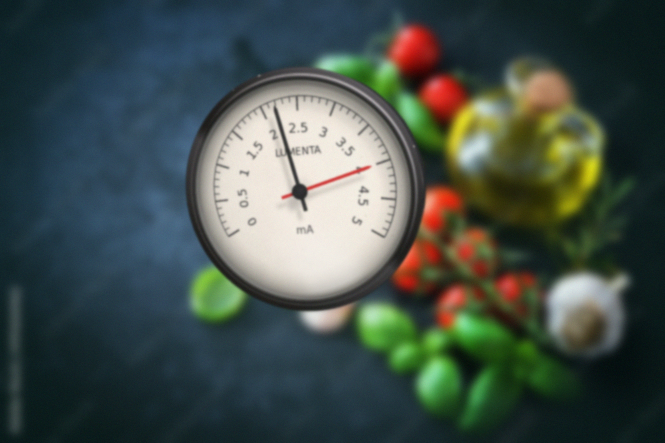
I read 2.2 (mA)
